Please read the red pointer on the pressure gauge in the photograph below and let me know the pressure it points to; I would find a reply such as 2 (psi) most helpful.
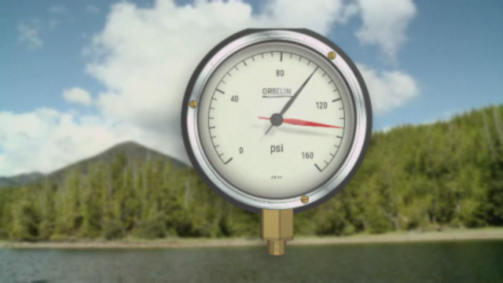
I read 135 (psi)
